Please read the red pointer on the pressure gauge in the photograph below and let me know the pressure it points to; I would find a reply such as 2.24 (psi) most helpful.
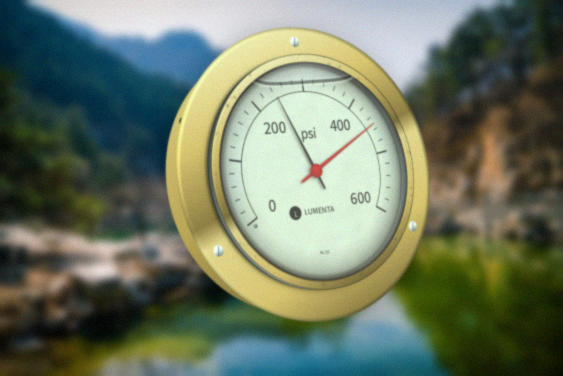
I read 450 (psi)
